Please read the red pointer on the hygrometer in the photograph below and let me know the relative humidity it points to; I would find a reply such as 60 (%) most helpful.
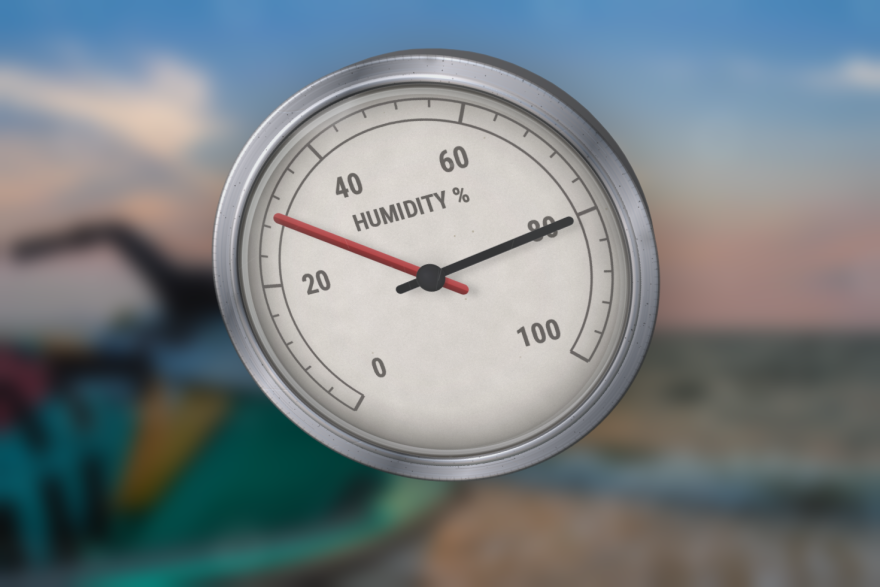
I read 30 (%)
